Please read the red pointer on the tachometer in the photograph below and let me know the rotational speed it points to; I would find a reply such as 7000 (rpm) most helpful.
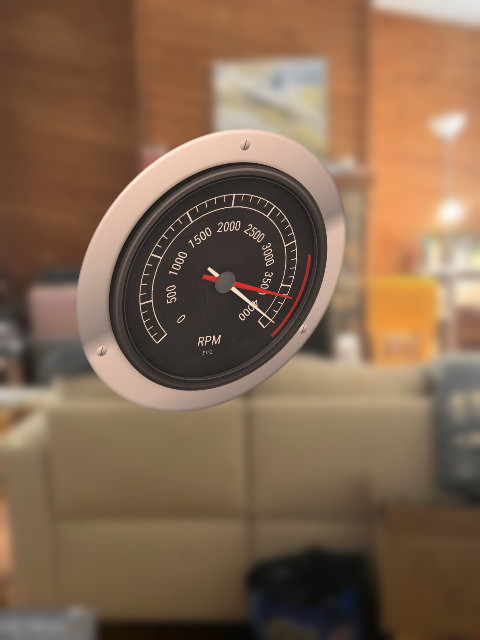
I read 3600 (rpm)
